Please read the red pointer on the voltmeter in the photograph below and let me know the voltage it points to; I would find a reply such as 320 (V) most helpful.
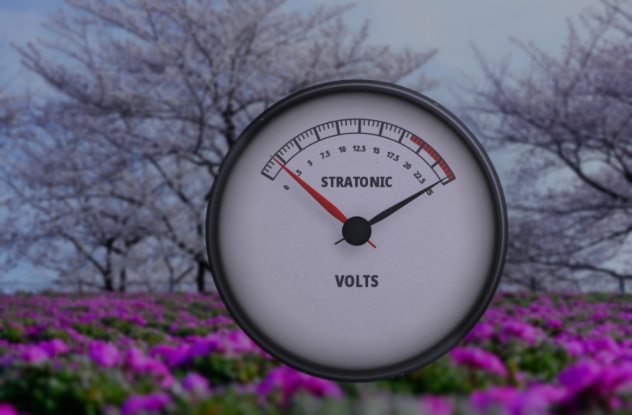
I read 2 (V)
